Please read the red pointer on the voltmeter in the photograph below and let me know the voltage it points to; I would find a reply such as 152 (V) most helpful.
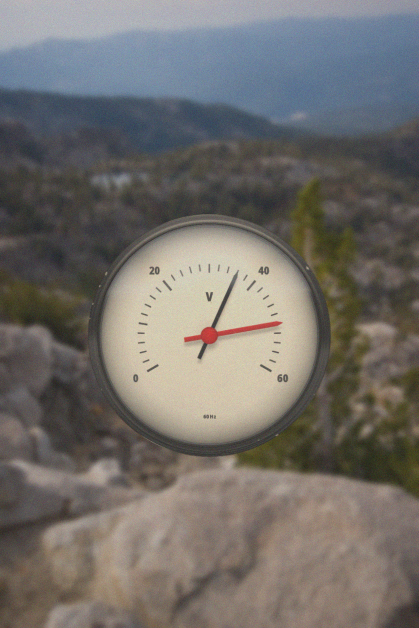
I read 50 (V)
